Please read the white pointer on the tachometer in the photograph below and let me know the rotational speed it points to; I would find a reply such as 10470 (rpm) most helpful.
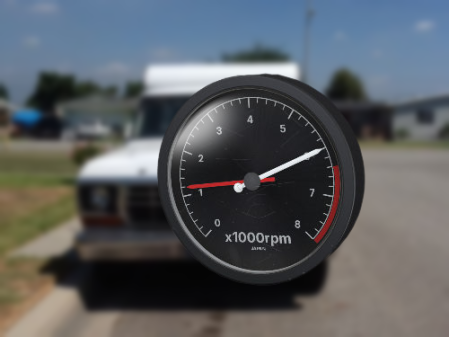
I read 6000 (rpm)
